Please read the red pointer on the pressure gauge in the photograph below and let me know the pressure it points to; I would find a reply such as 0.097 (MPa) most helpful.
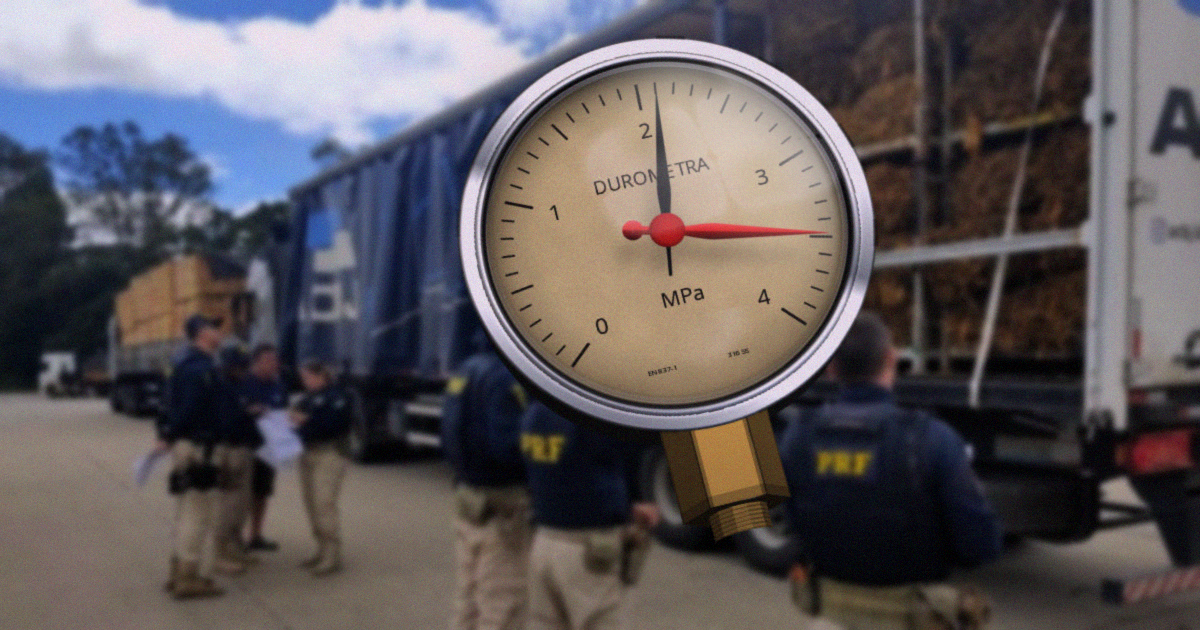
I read 3.5 (MPa)
